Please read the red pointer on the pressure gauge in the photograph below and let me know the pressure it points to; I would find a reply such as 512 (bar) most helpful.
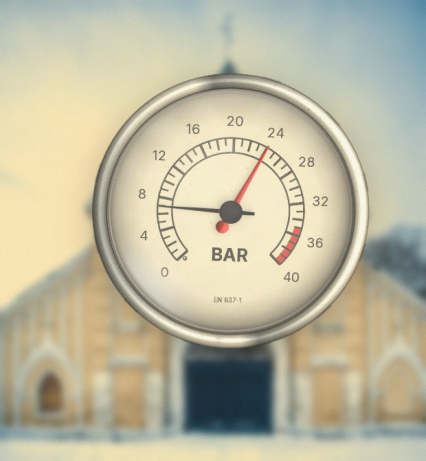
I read 24 (bar)
